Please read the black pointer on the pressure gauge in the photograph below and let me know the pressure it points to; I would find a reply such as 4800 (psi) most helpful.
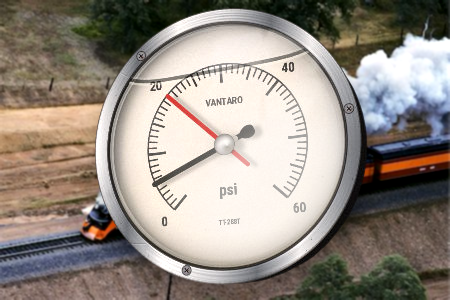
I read 5 (psi)
